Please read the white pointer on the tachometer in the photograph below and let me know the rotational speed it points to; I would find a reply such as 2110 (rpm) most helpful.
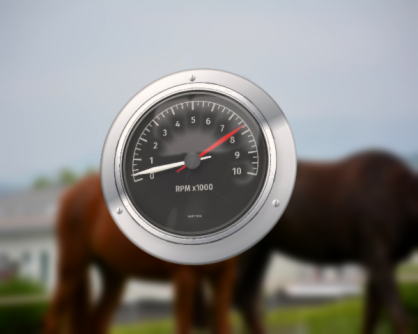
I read 250 (rpm)
